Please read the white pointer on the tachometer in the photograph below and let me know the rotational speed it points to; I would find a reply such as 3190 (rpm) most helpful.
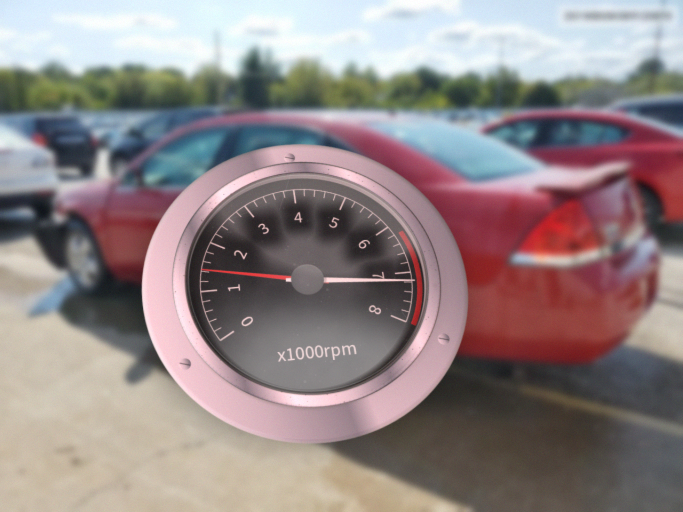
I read 7200 (rpm)
